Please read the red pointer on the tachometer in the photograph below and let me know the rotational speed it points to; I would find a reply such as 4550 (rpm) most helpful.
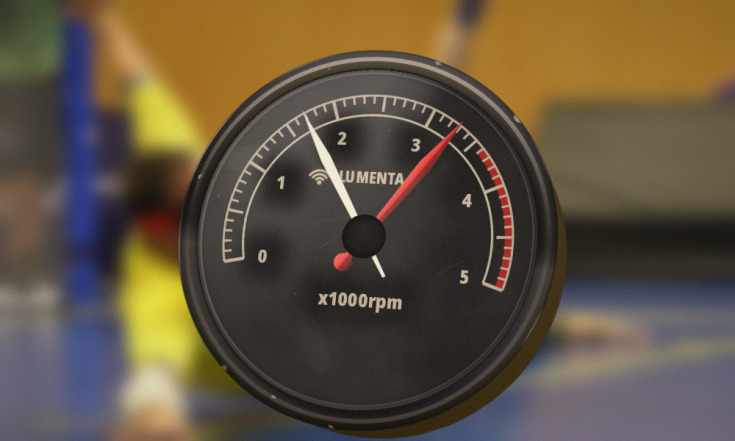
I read 3300 (rpm)
